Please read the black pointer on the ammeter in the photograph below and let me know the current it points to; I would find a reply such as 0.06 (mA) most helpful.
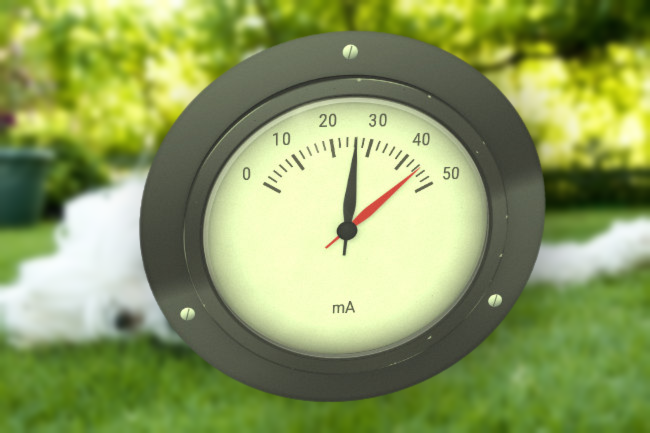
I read 26 (mA)
